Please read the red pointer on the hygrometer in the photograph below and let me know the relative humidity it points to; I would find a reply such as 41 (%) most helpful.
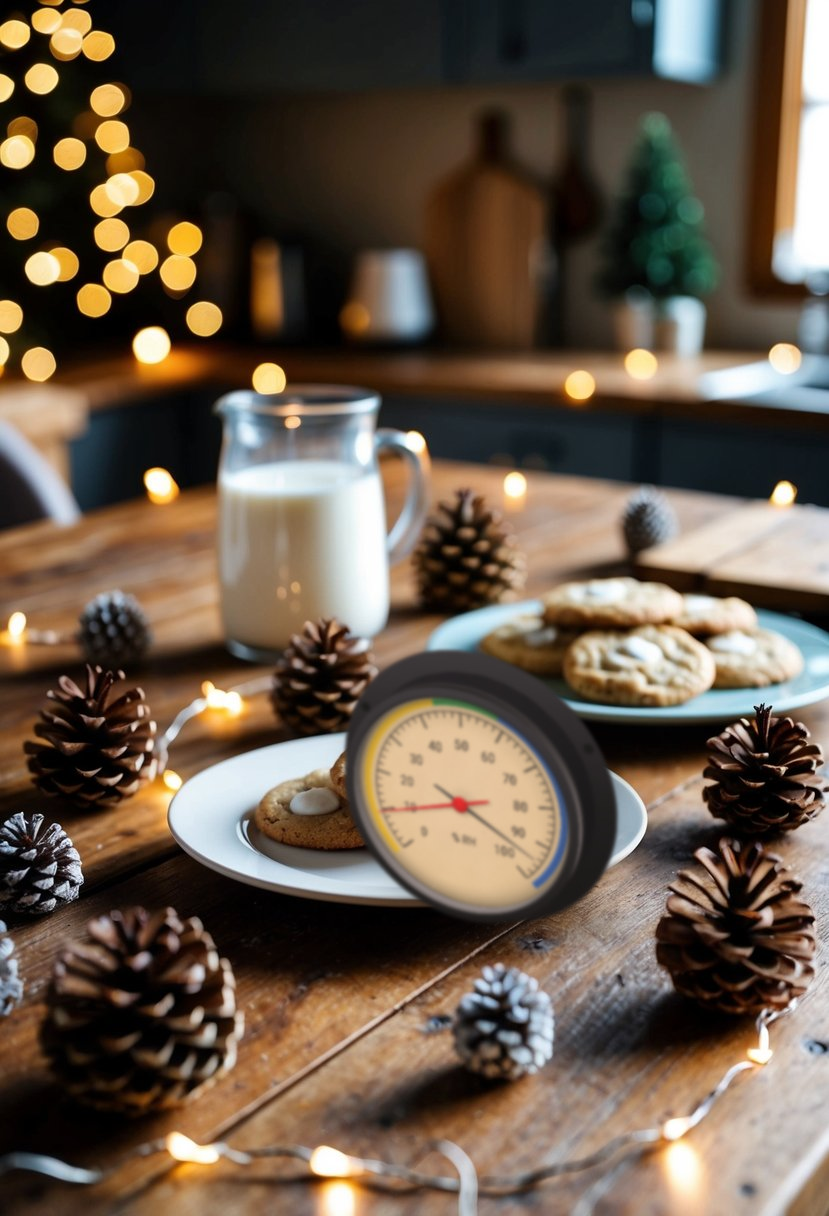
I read 10 (%)
